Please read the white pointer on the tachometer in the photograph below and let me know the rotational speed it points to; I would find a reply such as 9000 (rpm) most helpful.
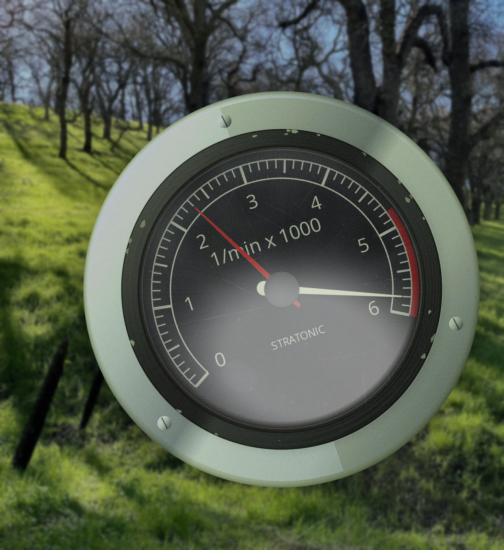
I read 5800 (rpm)
